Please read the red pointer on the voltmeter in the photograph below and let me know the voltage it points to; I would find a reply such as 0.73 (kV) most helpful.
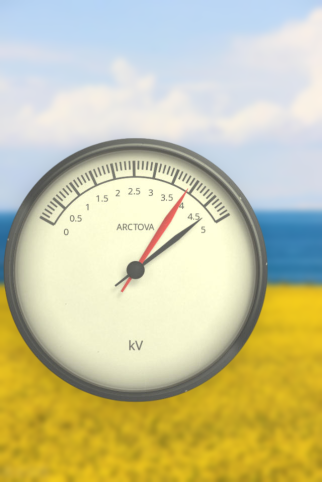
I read 3.9 (kV)
